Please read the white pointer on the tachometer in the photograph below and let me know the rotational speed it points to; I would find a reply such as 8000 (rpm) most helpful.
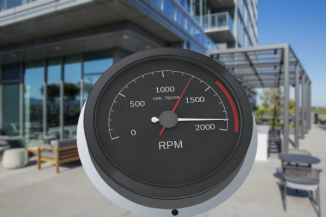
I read 1900 (rpm)
